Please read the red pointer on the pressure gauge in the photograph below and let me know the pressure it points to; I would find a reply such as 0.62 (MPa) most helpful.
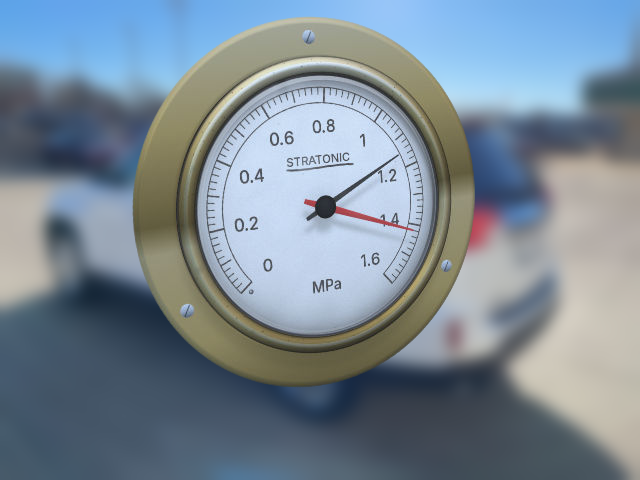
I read 1.42 (MPa)
